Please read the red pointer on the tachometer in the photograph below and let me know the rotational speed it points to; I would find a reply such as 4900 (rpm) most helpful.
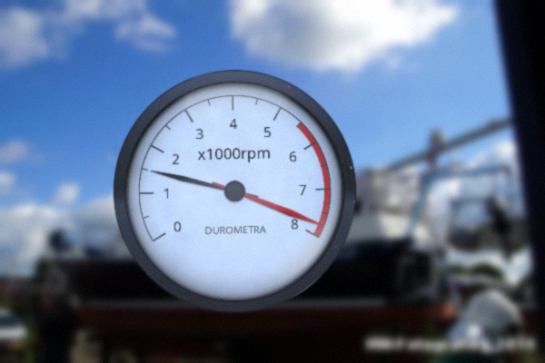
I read 7750 (rpm)
